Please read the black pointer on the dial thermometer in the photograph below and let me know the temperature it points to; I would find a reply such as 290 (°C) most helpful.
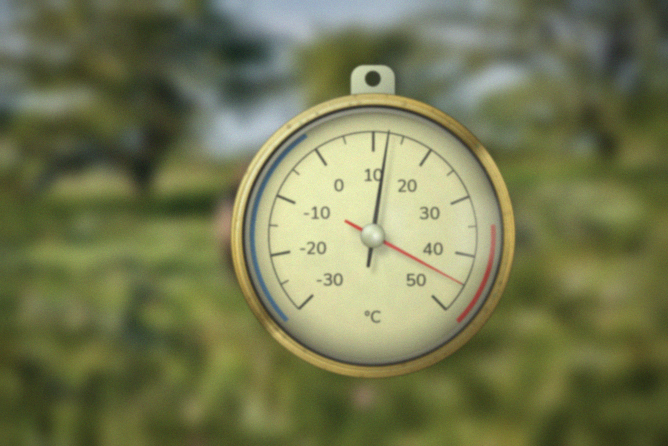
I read 12.5 (°C)
